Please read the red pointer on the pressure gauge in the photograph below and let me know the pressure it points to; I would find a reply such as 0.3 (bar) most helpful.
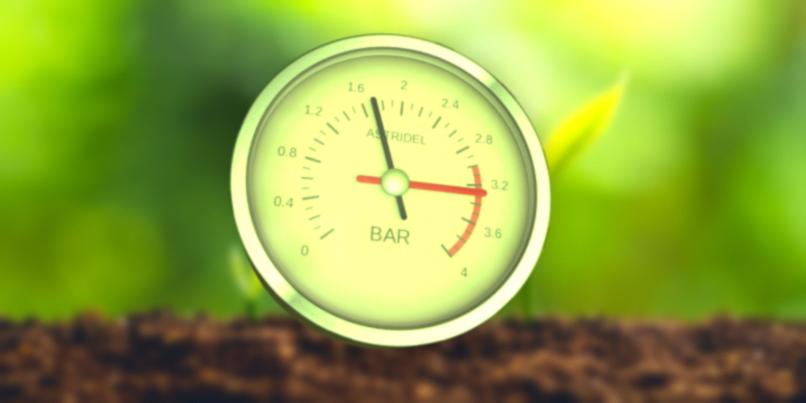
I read 3.3 (bar)
